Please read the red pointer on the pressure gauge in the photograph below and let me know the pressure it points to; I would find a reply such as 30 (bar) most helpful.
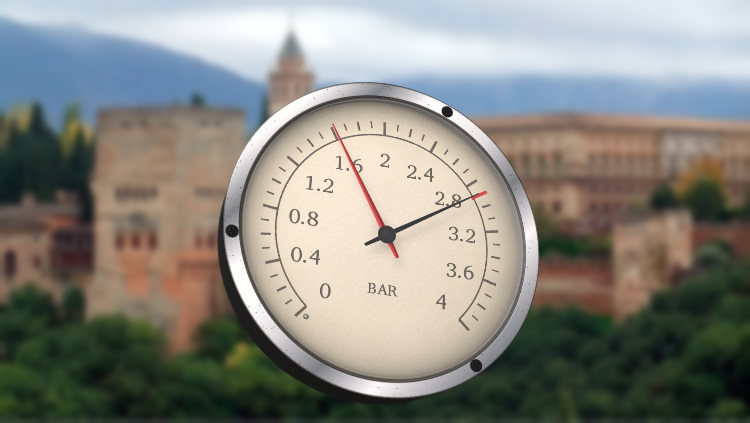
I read 1.6 (bar)
